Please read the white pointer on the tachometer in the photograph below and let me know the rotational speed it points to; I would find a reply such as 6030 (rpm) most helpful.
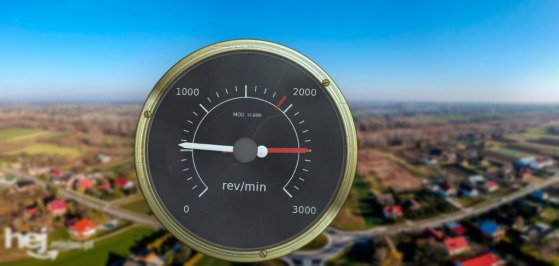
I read 550 (rpm)
